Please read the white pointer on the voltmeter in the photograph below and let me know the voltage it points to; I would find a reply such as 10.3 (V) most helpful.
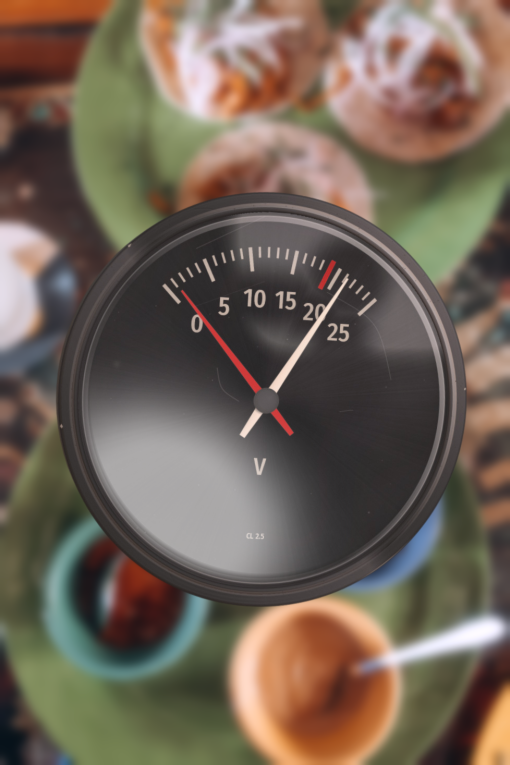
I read 21 (V)
